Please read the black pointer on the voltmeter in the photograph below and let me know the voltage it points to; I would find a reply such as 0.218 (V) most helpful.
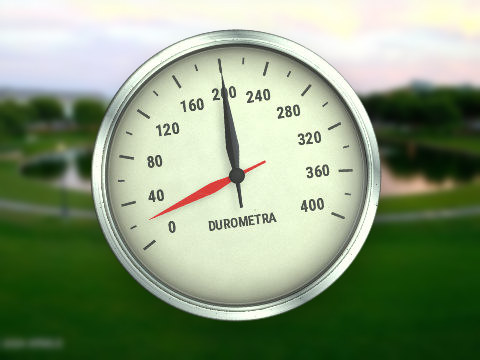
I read 200 (V)
